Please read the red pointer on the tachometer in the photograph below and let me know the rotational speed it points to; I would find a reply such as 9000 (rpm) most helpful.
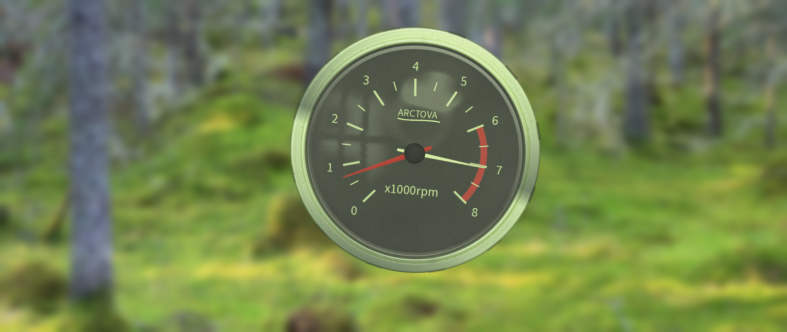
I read 750 (rpm)
